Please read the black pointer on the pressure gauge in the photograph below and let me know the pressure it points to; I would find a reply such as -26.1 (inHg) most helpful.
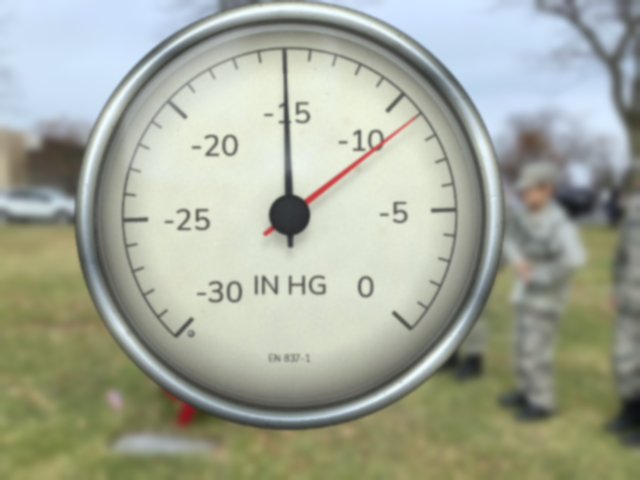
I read -15 (inHg)
